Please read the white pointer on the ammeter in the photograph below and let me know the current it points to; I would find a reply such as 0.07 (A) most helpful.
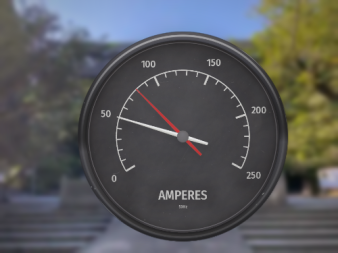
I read 50 (A)
